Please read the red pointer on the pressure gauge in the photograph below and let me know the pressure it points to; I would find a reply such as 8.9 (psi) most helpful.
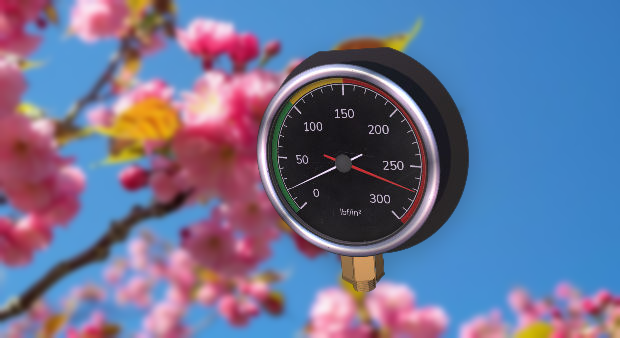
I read 270 (psi)
